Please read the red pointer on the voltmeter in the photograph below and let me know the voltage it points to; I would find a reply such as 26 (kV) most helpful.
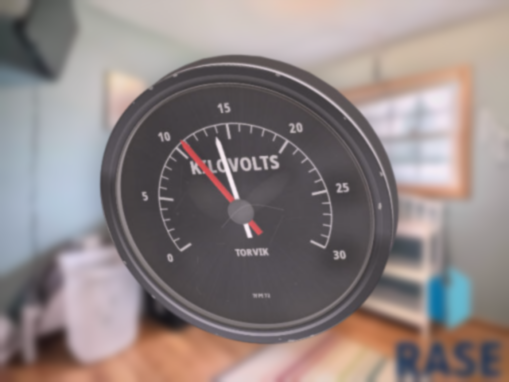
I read 11 (kV)
